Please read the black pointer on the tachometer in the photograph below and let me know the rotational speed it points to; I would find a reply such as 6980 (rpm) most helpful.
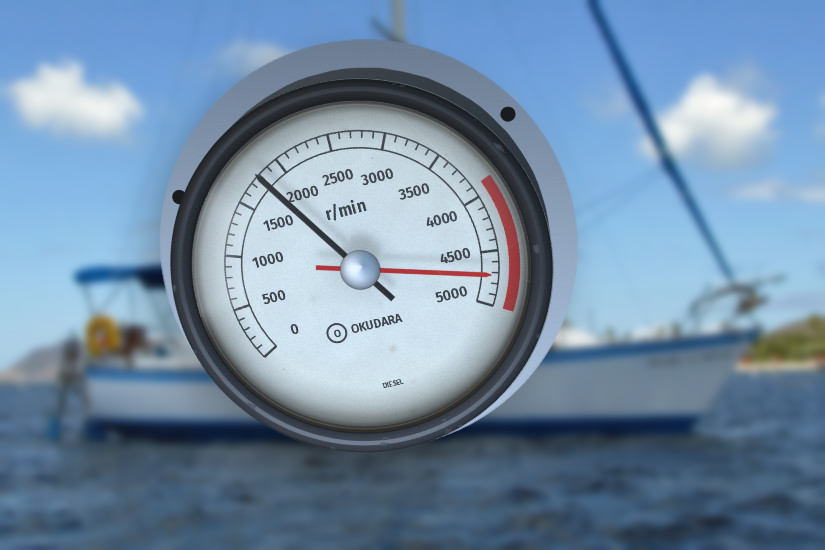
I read 1800 (rpm)
